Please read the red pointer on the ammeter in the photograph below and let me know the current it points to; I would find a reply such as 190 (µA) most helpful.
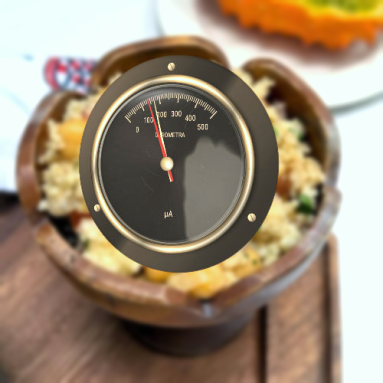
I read 150 (µA)
